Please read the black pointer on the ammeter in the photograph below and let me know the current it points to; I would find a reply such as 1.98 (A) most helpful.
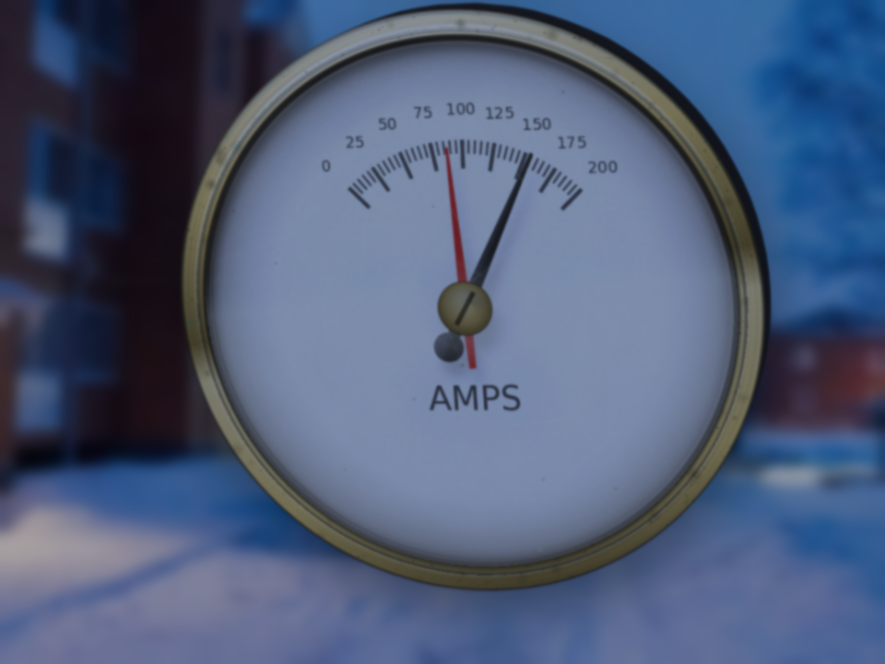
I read 155 (A)
